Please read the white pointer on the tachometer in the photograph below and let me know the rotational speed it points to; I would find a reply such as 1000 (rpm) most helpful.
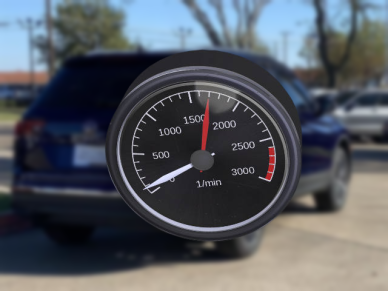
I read 100 (rpm)
